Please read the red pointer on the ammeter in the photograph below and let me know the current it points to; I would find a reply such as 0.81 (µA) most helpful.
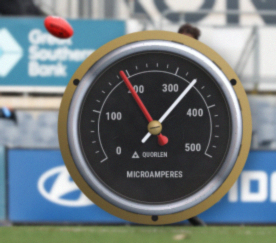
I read 190 (µA)
